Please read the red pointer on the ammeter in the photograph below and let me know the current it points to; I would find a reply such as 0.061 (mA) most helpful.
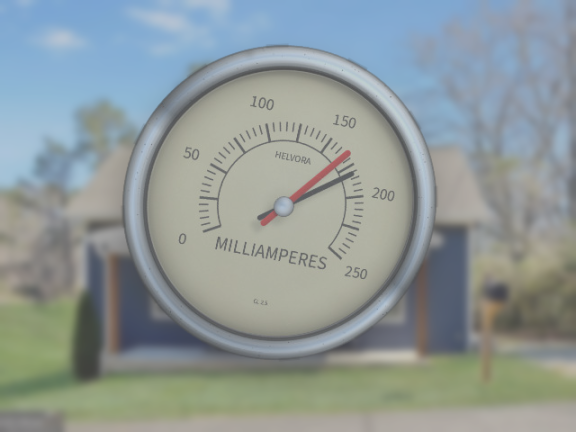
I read 165 (mA)
